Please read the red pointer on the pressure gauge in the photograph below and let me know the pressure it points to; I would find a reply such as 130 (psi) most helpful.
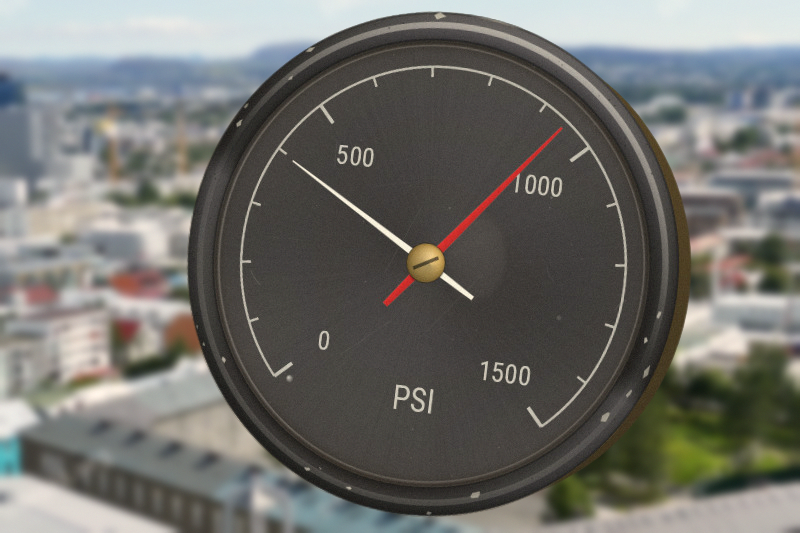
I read 950 (psi)
